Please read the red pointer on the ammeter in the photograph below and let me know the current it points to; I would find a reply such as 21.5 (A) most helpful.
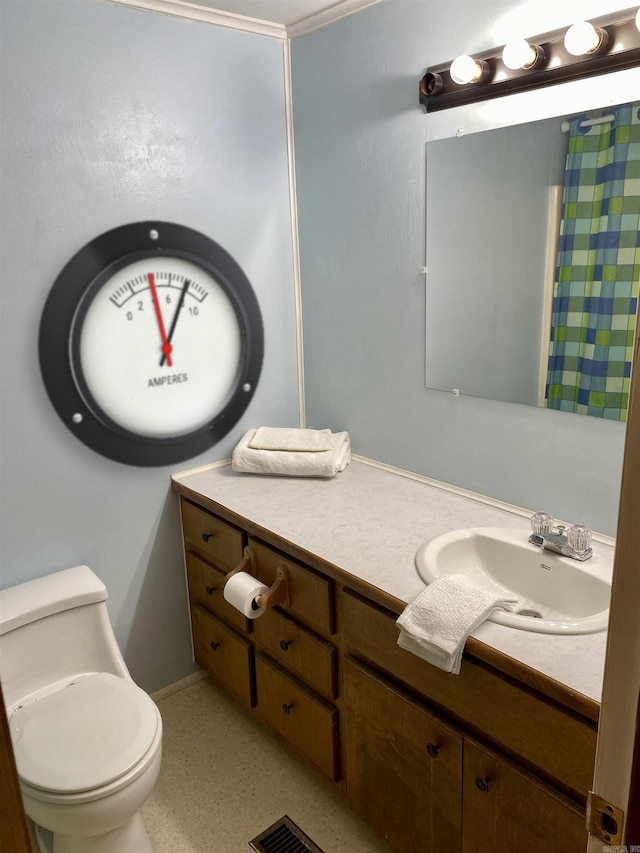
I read 4 (A)
